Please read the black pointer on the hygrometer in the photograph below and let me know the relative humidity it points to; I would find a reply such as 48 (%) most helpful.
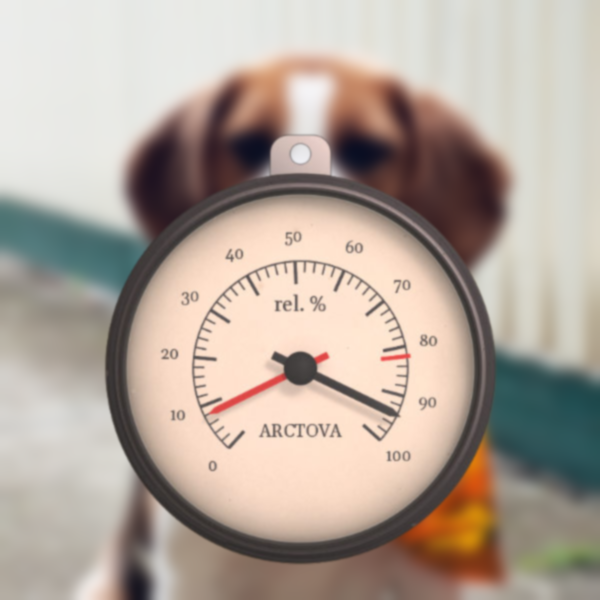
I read 94 (%)
